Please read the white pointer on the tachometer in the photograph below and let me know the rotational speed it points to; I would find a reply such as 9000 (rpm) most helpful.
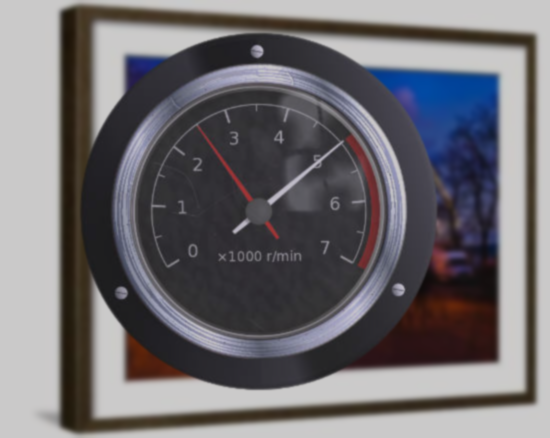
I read 5000 (rpm)
